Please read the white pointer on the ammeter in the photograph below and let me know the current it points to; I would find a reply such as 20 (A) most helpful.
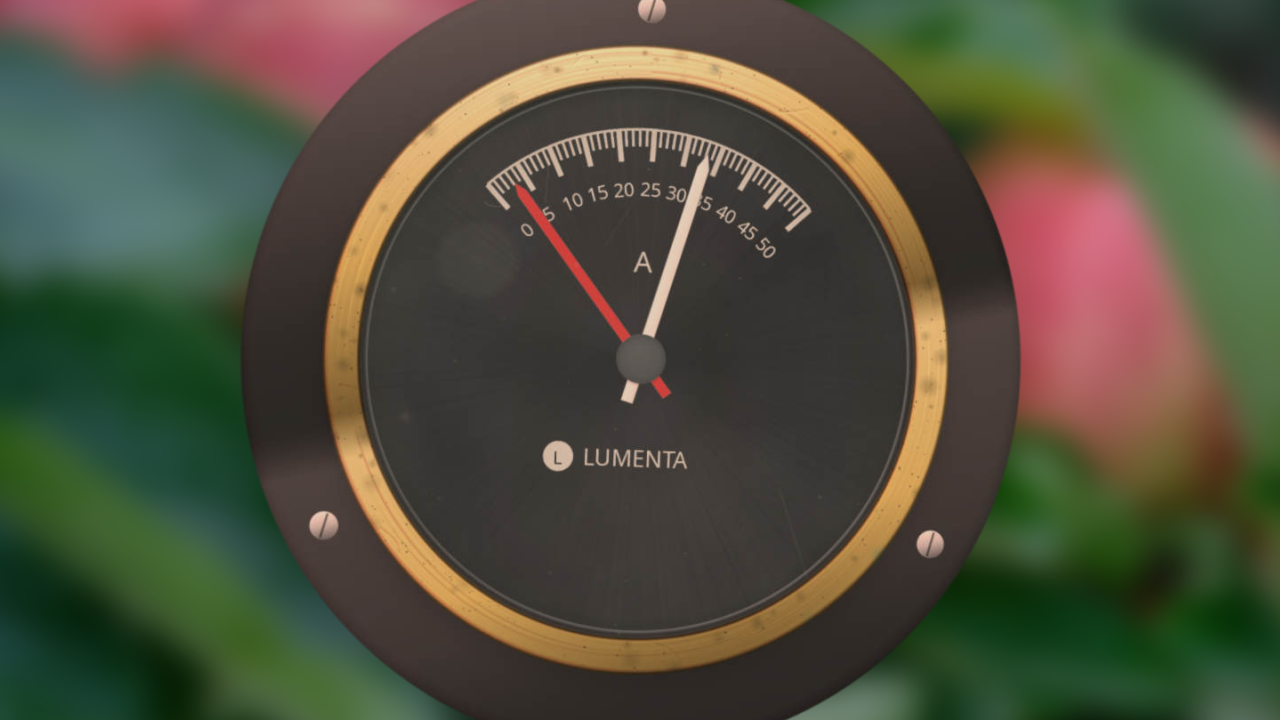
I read 33 (A)
